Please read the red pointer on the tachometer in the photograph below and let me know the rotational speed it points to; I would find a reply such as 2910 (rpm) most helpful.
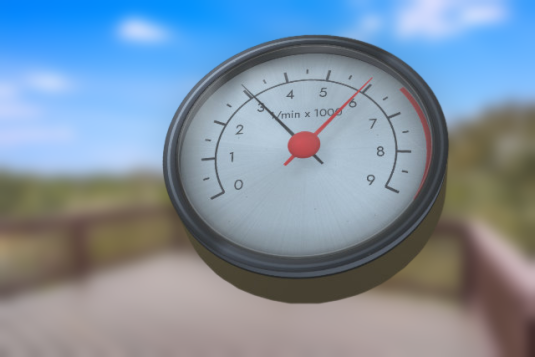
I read 6000 (rpm)
